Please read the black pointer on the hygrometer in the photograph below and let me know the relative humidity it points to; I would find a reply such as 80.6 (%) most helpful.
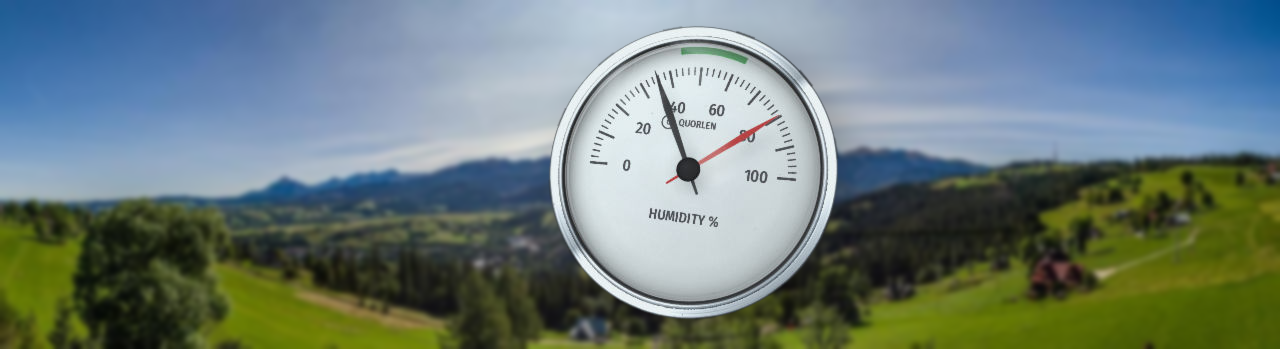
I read 36 (%)
